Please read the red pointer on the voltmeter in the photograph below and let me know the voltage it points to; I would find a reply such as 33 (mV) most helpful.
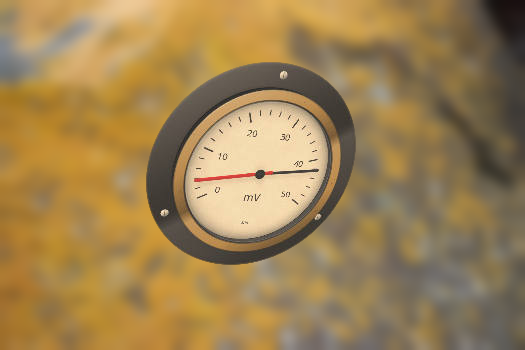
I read 4 (mV)
